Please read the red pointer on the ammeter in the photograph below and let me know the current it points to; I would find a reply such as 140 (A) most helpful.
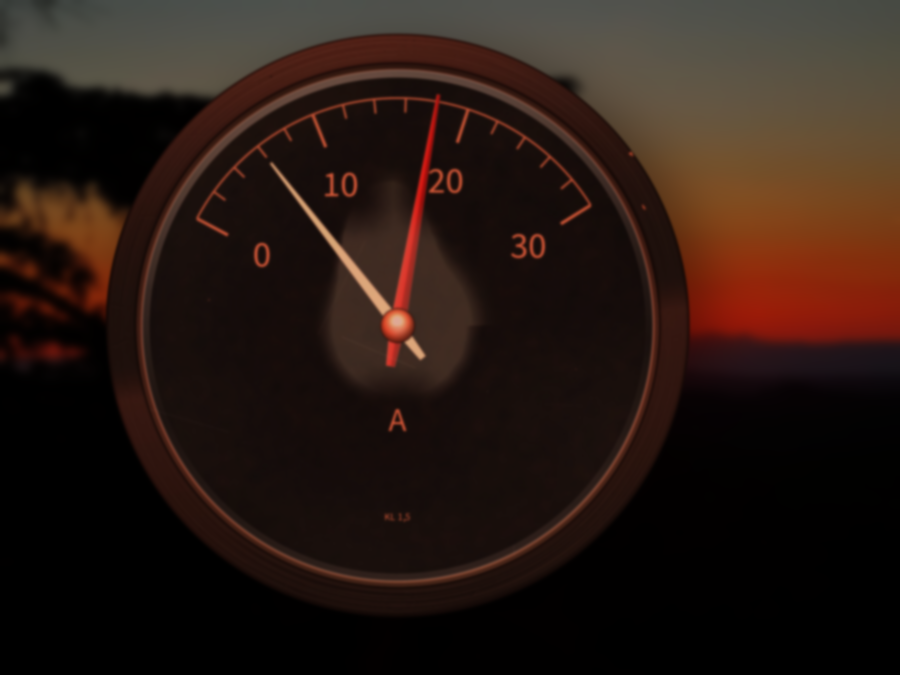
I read 18 (A)
